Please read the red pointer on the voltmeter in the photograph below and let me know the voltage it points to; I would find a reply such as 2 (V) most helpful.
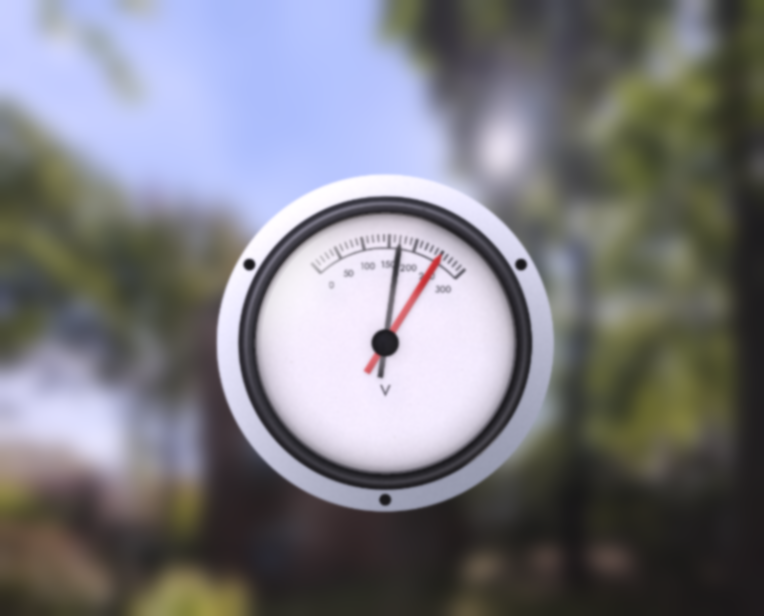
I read 250 (V)
